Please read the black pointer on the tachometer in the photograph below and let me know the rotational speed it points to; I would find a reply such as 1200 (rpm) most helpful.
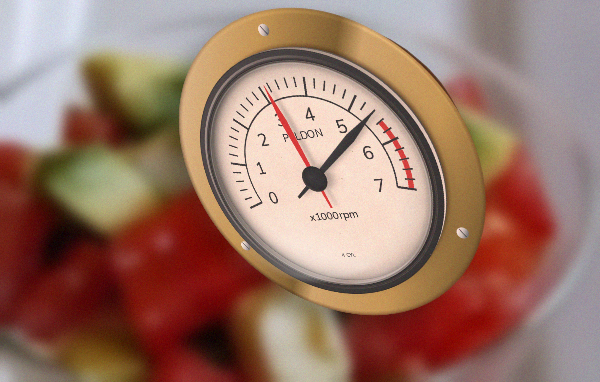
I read 5400 (rpm)
